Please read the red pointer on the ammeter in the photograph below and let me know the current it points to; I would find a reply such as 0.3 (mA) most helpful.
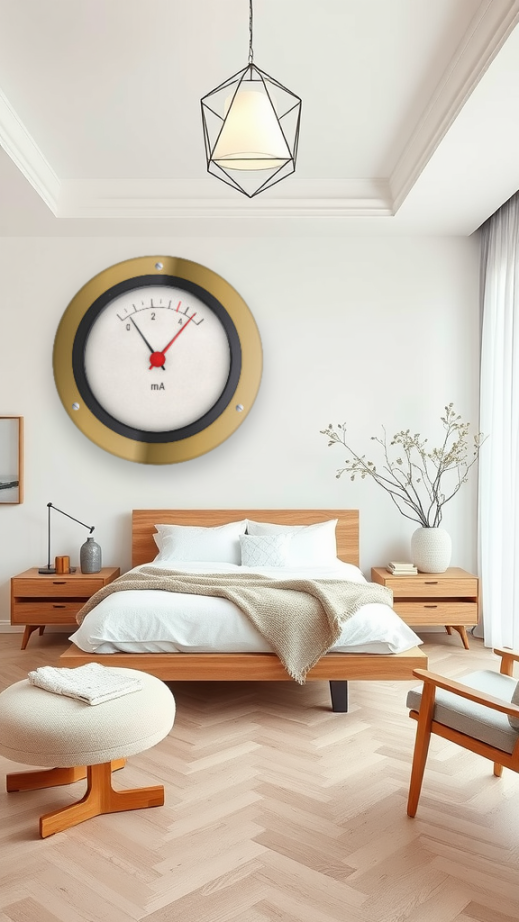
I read 4.5 (mA)
